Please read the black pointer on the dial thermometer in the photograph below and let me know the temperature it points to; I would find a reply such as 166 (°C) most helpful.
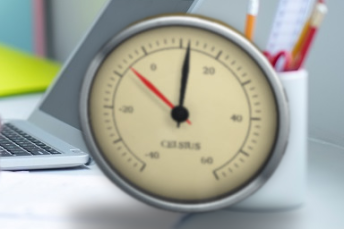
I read 12 (°C)
